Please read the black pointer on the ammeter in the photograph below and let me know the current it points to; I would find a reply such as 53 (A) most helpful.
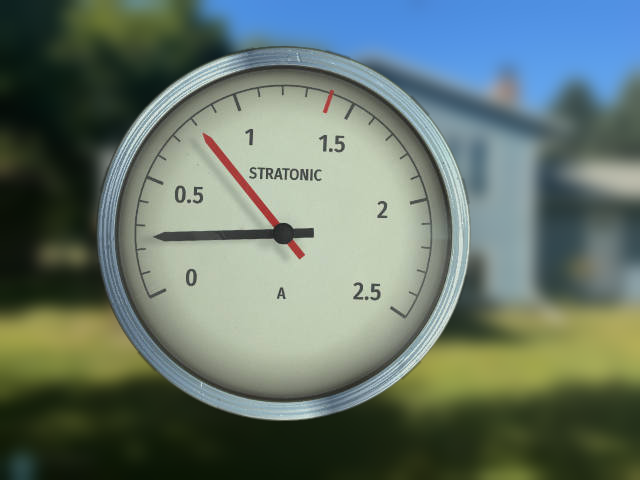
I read 0.25 (A)
